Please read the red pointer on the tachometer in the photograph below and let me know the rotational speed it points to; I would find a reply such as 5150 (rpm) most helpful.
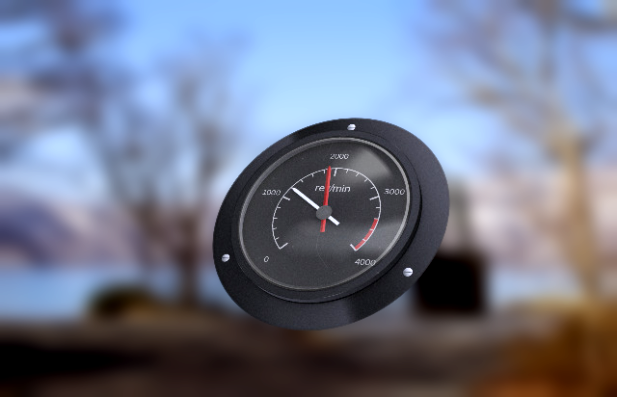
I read 1900 (rpm)
